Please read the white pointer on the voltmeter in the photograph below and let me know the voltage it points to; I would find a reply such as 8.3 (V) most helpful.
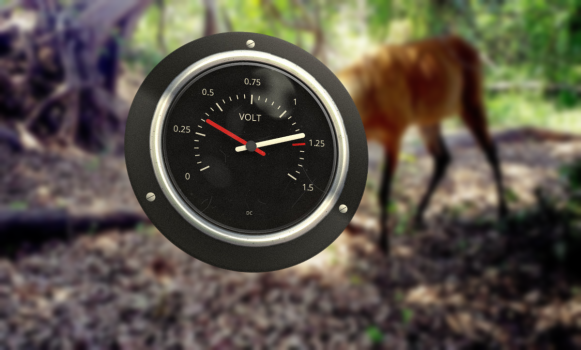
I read 1.2 (V)
